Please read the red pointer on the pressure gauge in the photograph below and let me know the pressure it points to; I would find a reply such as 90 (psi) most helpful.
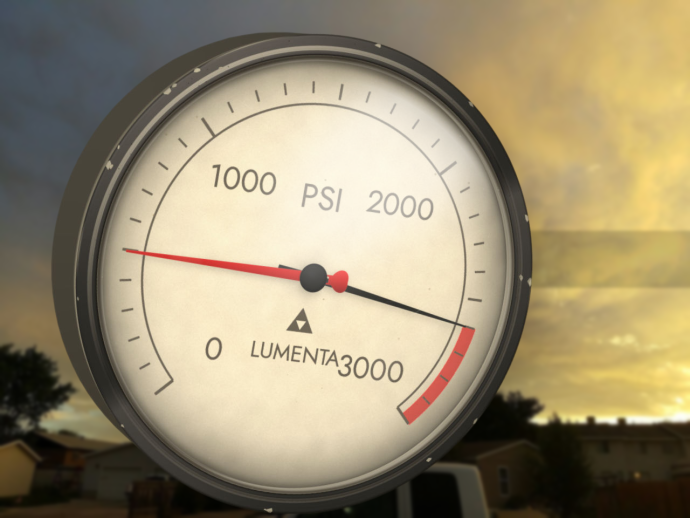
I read 500 (psi)
